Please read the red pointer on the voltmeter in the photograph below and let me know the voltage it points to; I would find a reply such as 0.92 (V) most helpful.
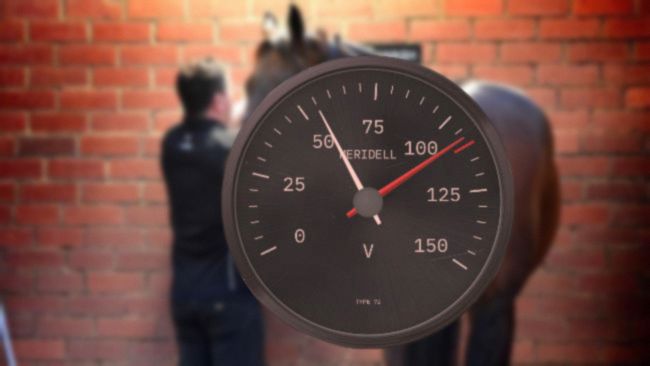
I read 107.5 (V)
